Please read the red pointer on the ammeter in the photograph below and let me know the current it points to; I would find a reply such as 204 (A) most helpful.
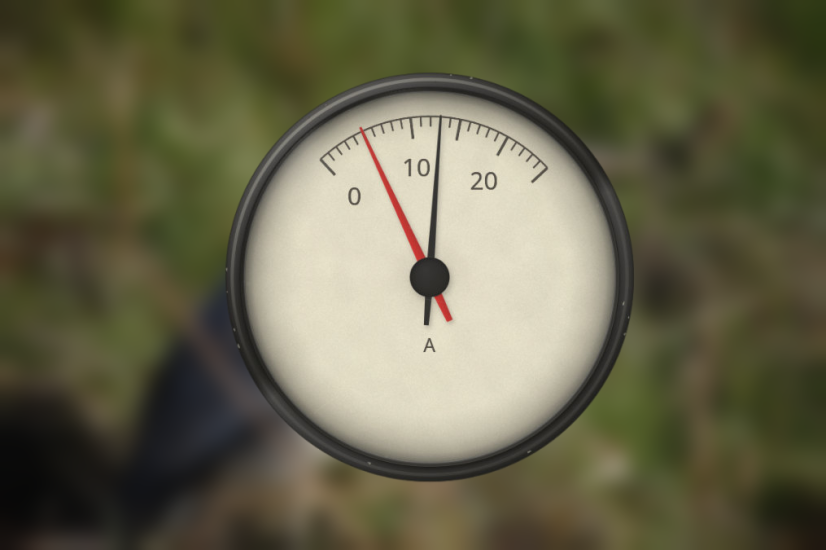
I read 5 (A)
